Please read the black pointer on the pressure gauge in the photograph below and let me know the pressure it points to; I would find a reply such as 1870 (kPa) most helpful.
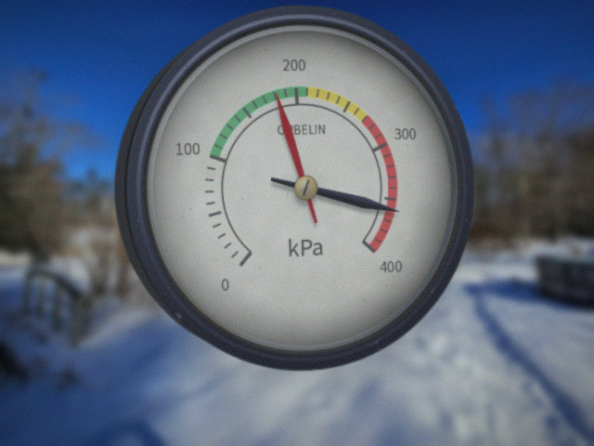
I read 360 (kPa)
